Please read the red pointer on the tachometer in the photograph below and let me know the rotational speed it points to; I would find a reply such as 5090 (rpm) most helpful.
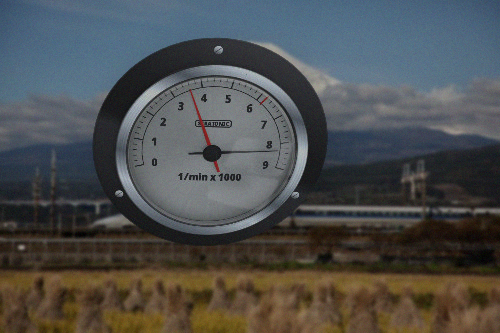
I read 3600 (rpm)
